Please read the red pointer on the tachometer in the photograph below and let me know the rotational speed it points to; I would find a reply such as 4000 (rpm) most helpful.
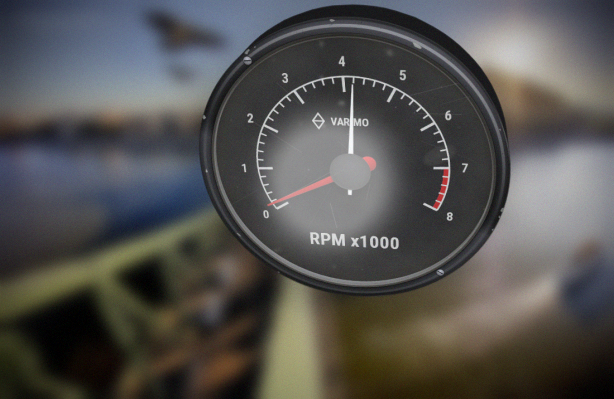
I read 200 (rpm)
